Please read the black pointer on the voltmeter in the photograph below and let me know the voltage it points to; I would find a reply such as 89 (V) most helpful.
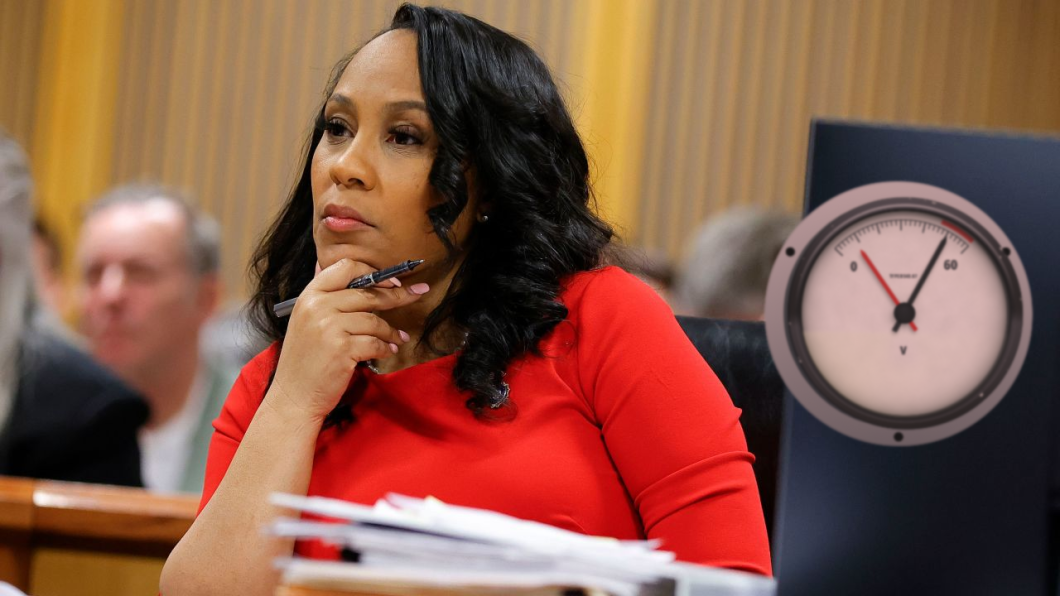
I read 50 (V)
